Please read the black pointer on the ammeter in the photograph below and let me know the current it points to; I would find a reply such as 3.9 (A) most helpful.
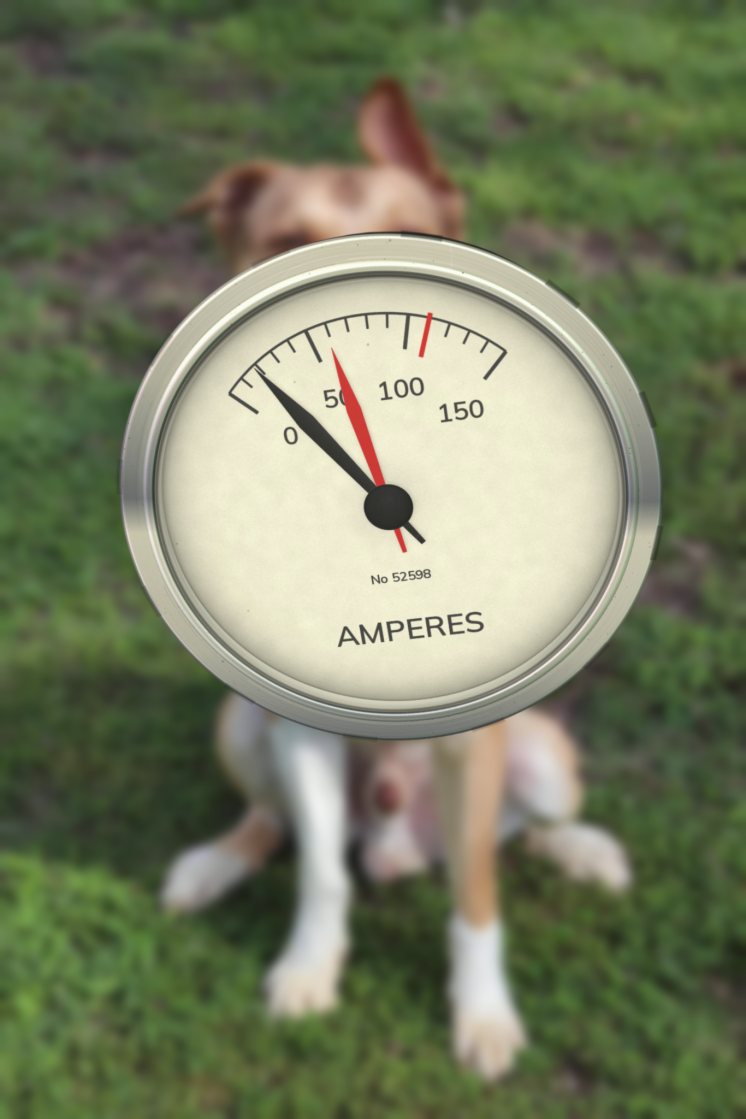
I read 20 (A)
